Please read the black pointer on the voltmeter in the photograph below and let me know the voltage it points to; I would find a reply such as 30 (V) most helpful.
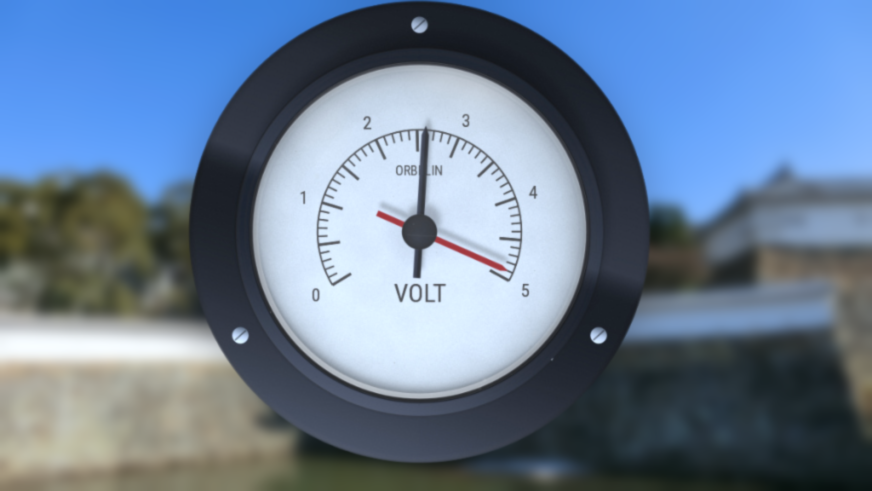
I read 2.6 (V)
